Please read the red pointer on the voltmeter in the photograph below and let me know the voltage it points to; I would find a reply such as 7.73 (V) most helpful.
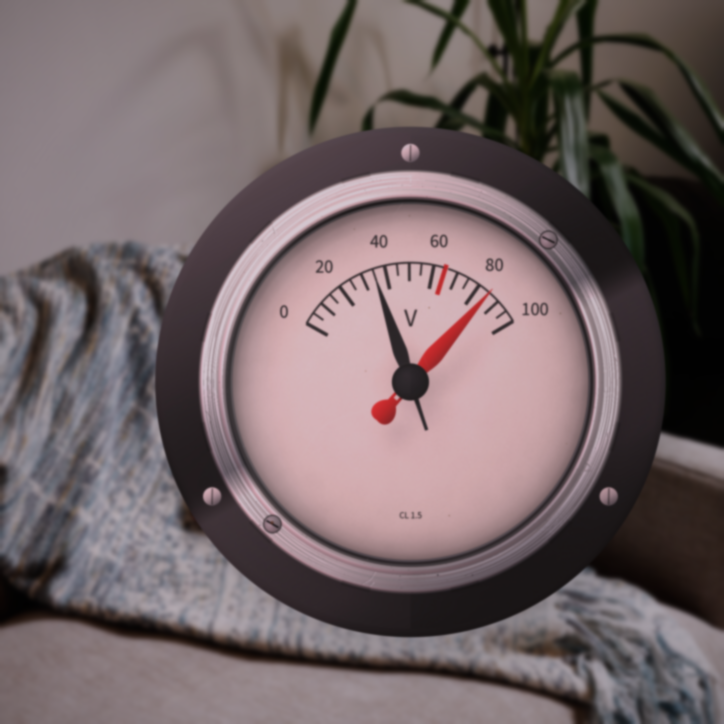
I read 85 (V)
